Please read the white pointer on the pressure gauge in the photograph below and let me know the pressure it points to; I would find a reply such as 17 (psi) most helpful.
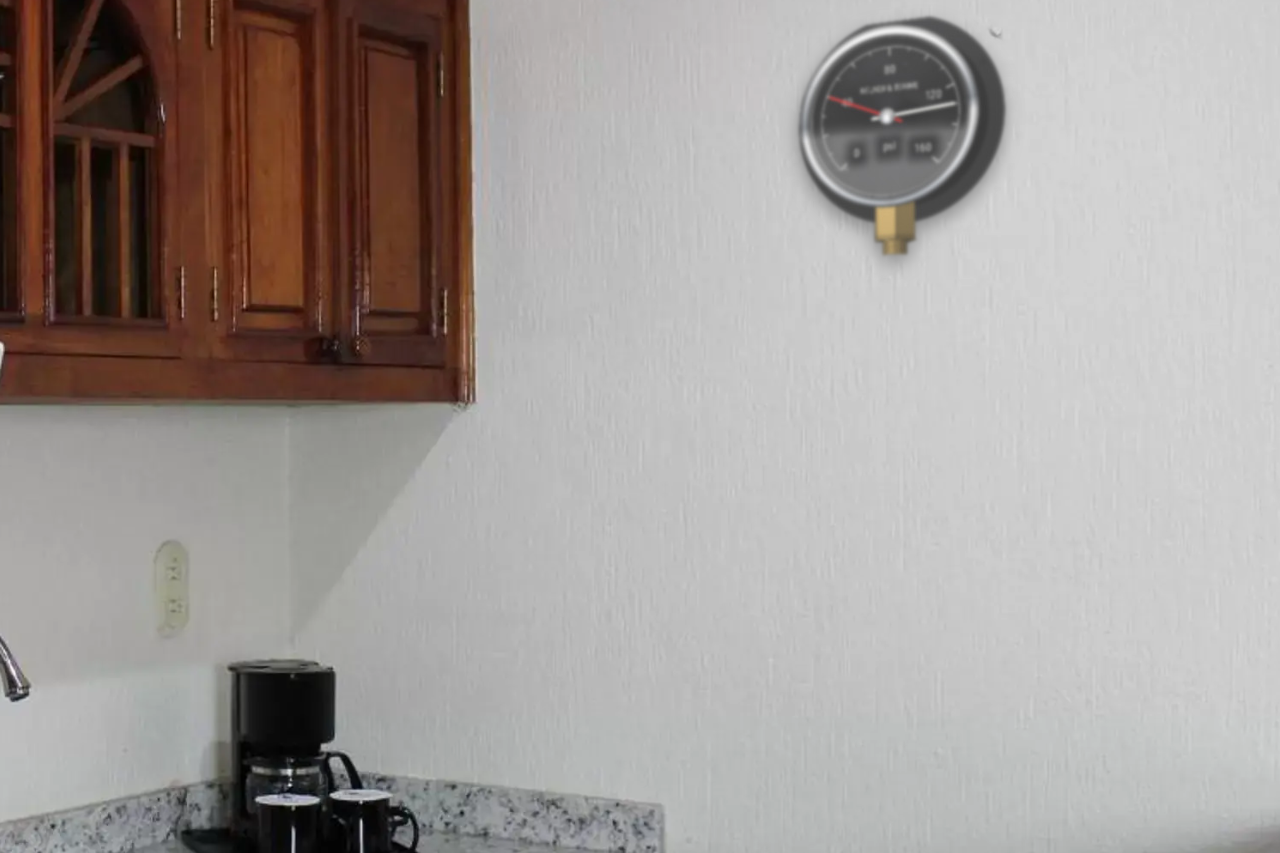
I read 130 (psi)
